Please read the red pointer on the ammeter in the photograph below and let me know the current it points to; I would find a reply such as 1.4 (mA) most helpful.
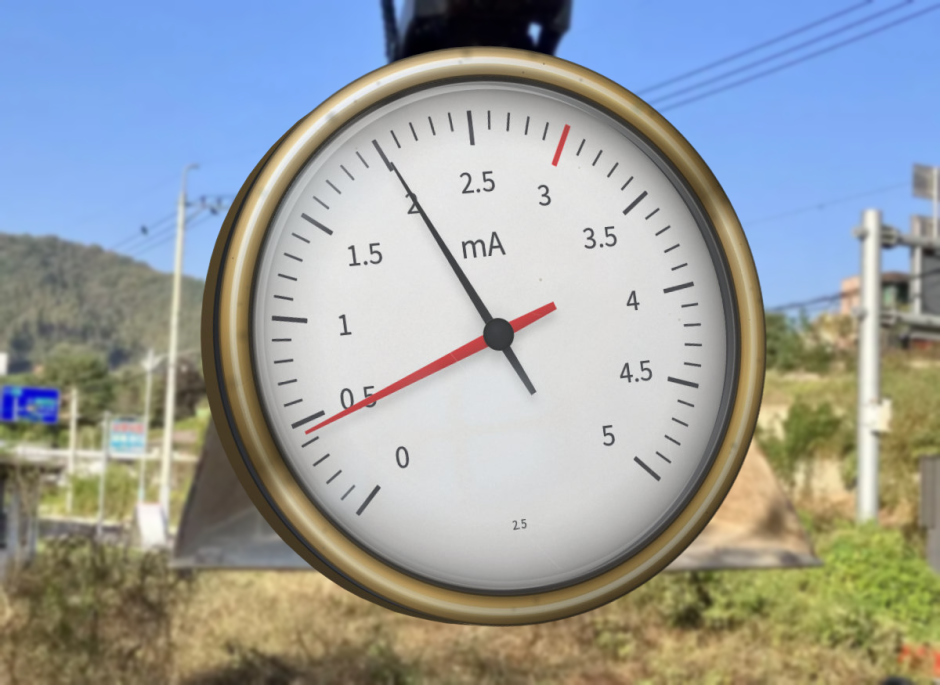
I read 0.45 (mA)
